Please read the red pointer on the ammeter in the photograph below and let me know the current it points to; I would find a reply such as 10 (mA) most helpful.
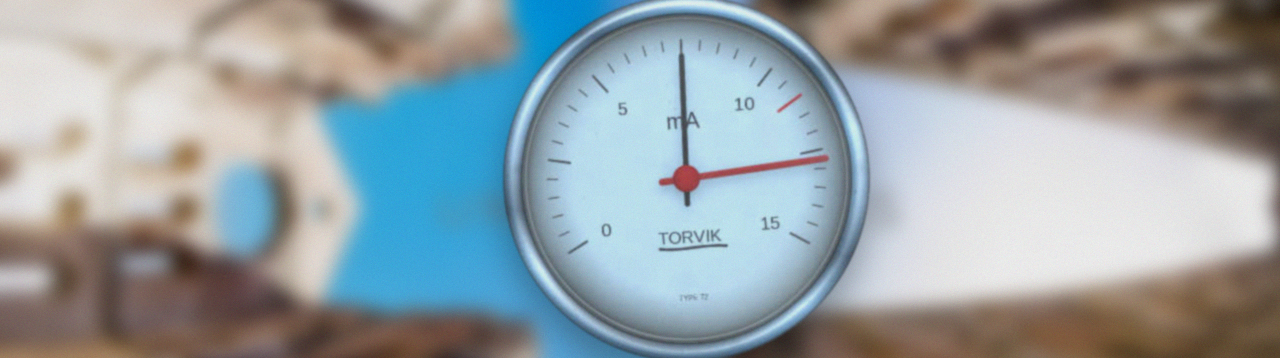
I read 12.75 (mA)
